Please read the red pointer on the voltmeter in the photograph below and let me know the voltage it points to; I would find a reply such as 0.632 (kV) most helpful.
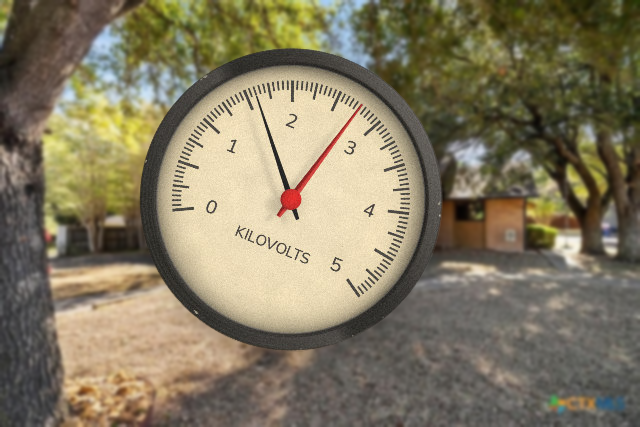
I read 2.75 (kV)
